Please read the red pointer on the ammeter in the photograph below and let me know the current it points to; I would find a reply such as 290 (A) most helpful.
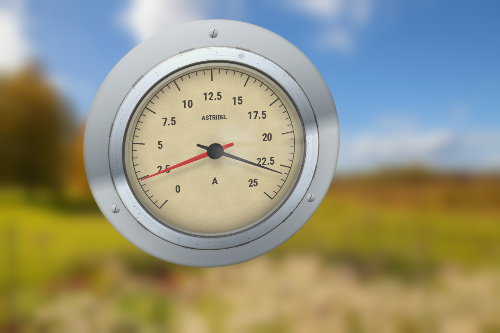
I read 2.5 (A)
